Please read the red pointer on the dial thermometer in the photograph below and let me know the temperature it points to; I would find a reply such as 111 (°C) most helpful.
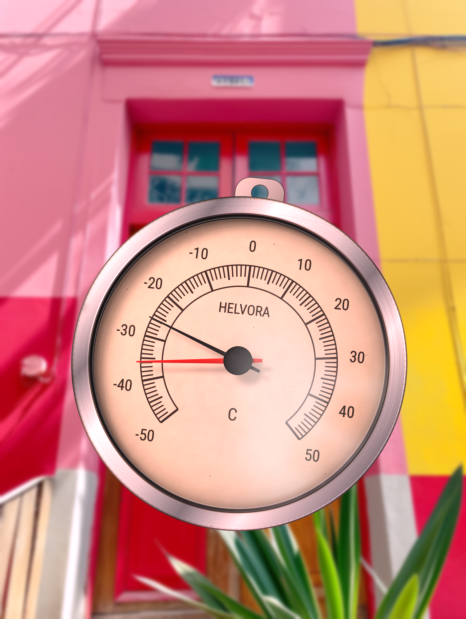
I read -36 (°C)
